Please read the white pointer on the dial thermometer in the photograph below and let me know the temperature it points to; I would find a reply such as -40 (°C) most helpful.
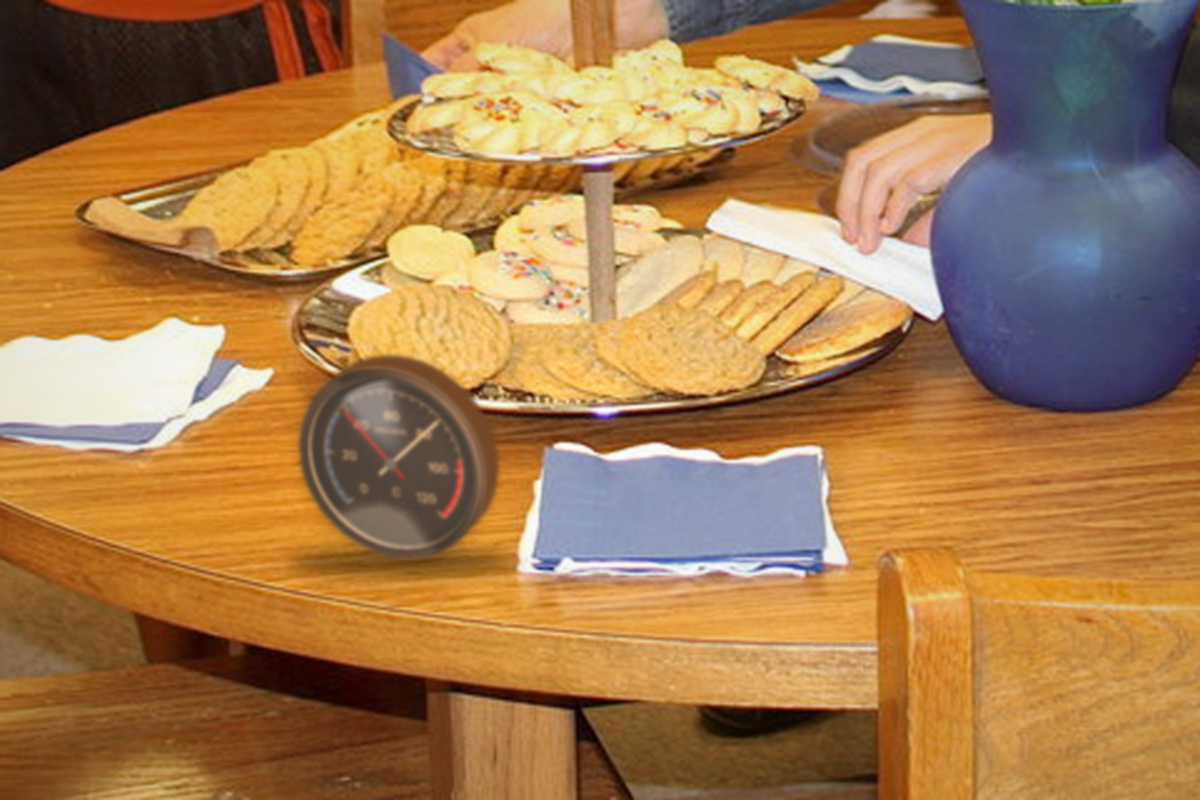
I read 80 (°C)
